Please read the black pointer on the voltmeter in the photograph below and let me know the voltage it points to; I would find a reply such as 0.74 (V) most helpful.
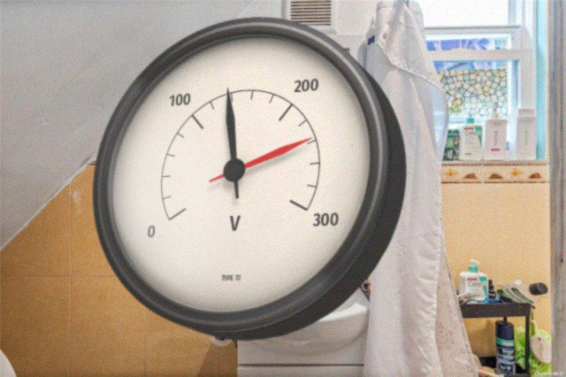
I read 140 (V)
